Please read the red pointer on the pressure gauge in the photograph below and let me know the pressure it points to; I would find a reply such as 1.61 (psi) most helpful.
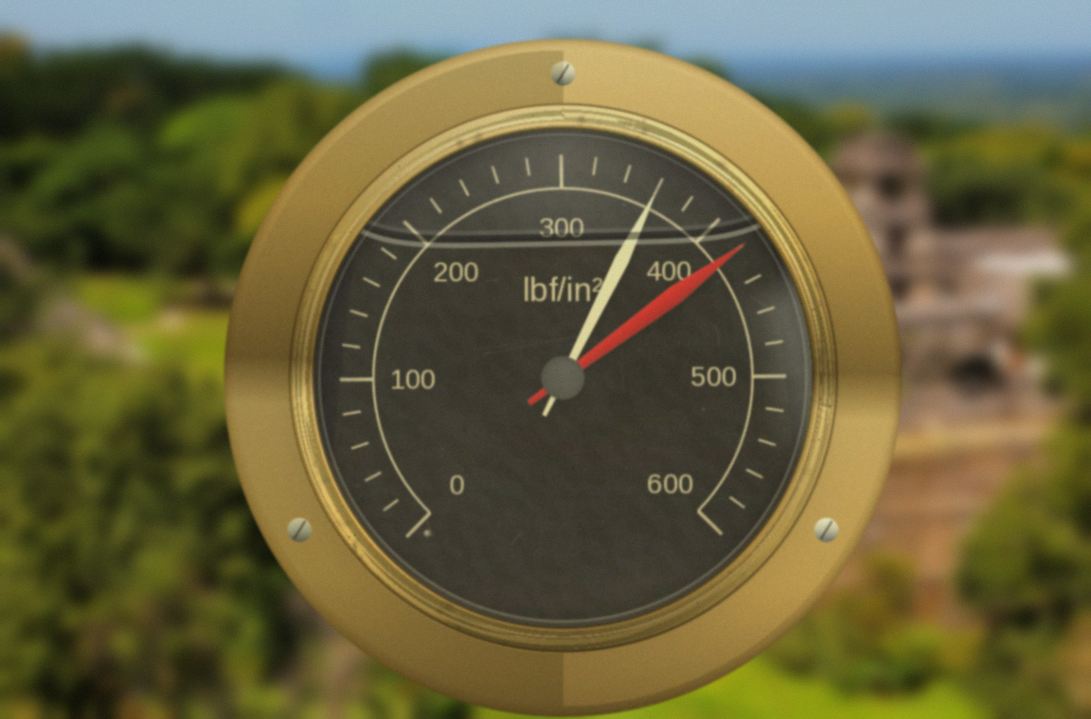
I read 420 (psi)
